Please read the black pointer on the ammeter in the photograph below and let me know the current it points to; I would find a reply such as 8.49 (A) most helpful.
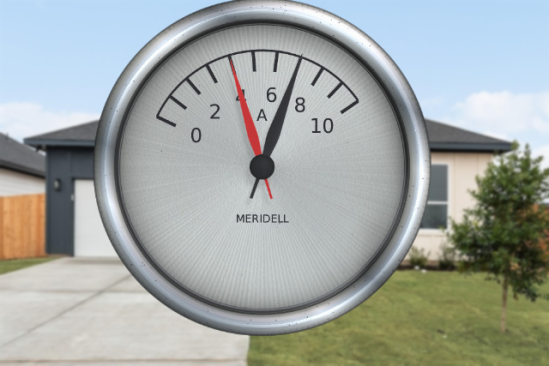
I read 7 (A)
